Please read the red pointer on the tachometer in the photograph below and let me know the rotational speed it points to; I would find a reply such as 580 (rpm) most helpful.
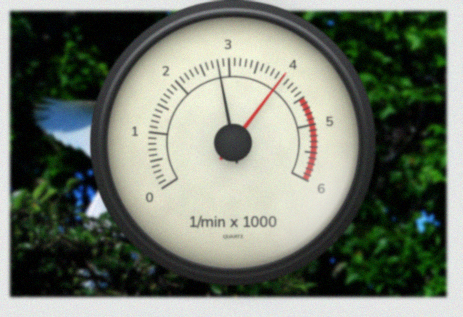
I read 4000 (rpm)
